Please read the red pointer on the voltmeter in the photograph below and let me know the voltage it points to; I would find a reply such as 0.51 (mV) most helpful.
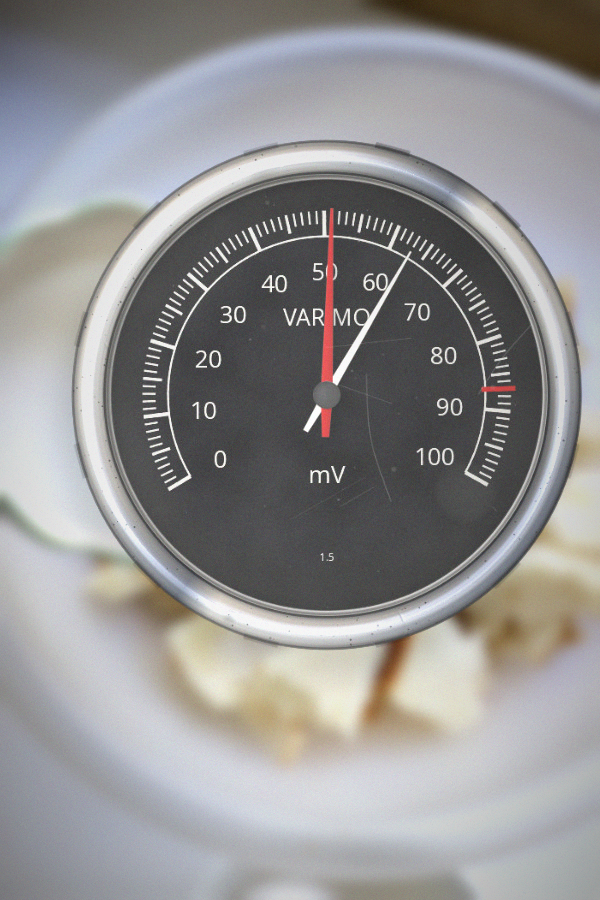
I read 51 (mV)
